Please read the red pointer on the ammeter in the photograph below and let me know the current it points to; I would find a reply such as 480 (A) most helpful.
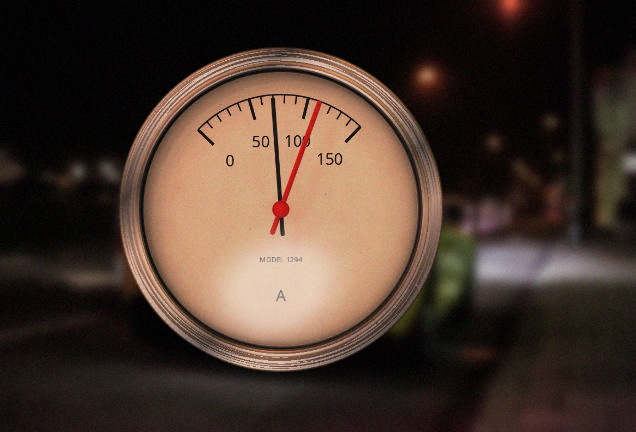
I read 110 (A)
